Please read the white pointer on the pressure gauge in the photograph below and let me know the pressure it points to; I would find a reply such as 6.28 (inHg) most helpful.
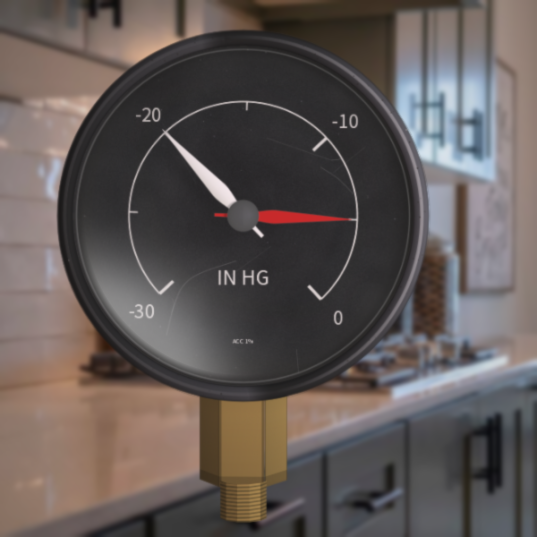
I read -20 (inHg)
